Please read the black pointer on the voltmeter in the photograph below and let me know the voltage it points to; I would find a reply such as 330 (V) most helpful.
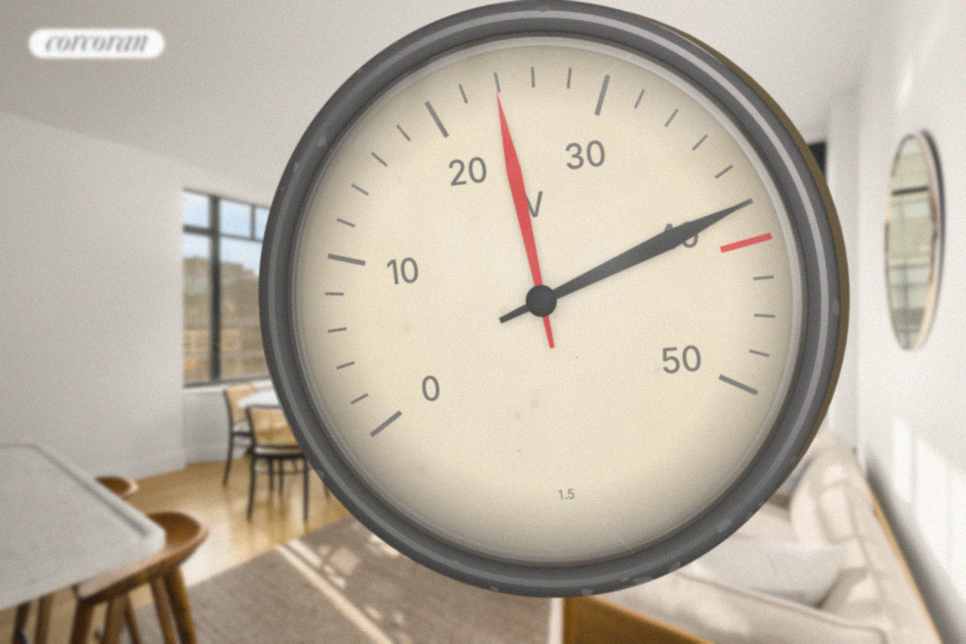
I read 40 (V)
